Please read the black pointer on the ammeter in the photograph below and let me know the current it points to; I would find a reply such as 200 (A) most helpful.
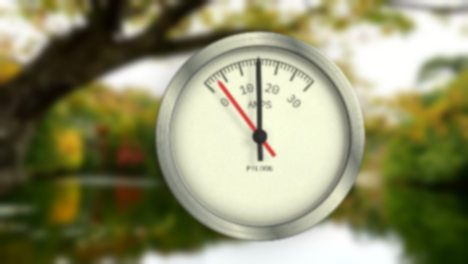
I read 15 (A)
